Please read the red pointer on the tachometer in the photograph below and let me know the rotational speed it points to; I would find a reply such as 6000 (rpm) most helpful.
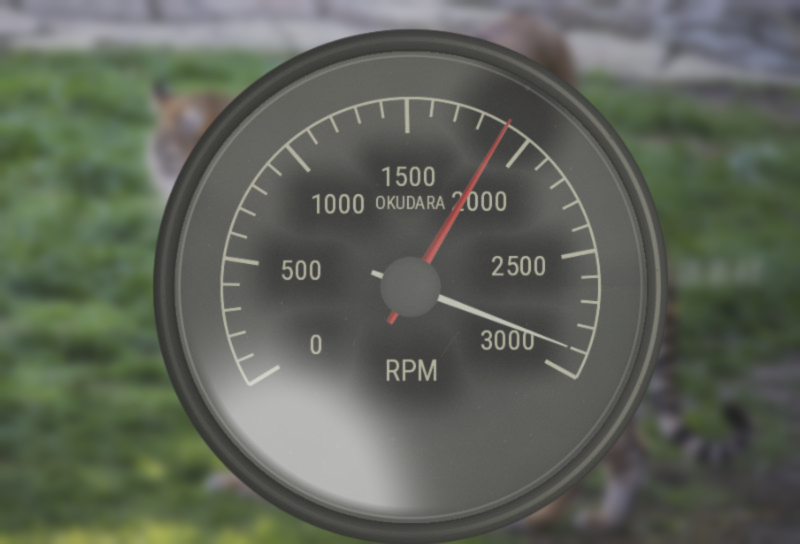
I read 1900 (rpm)
